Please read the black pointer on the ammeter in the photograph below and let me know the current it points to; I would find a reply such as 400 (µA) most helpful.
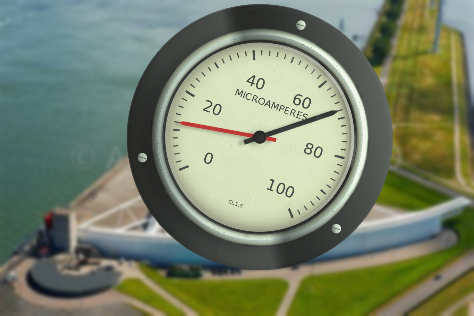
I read 68 (µA)
